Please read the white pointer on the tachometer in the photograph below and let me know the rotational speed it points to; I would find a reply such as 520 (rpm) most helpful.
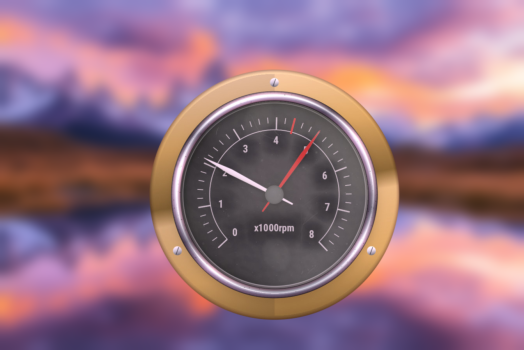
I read 2100 (rpm)
